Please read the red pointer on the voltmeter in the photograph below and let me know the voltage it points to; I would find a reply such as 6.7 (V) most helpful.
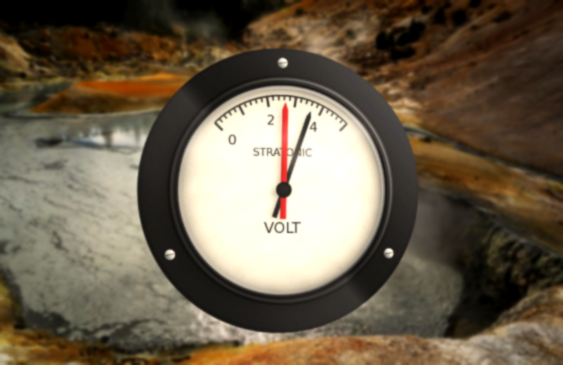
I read 2.6 (V)
